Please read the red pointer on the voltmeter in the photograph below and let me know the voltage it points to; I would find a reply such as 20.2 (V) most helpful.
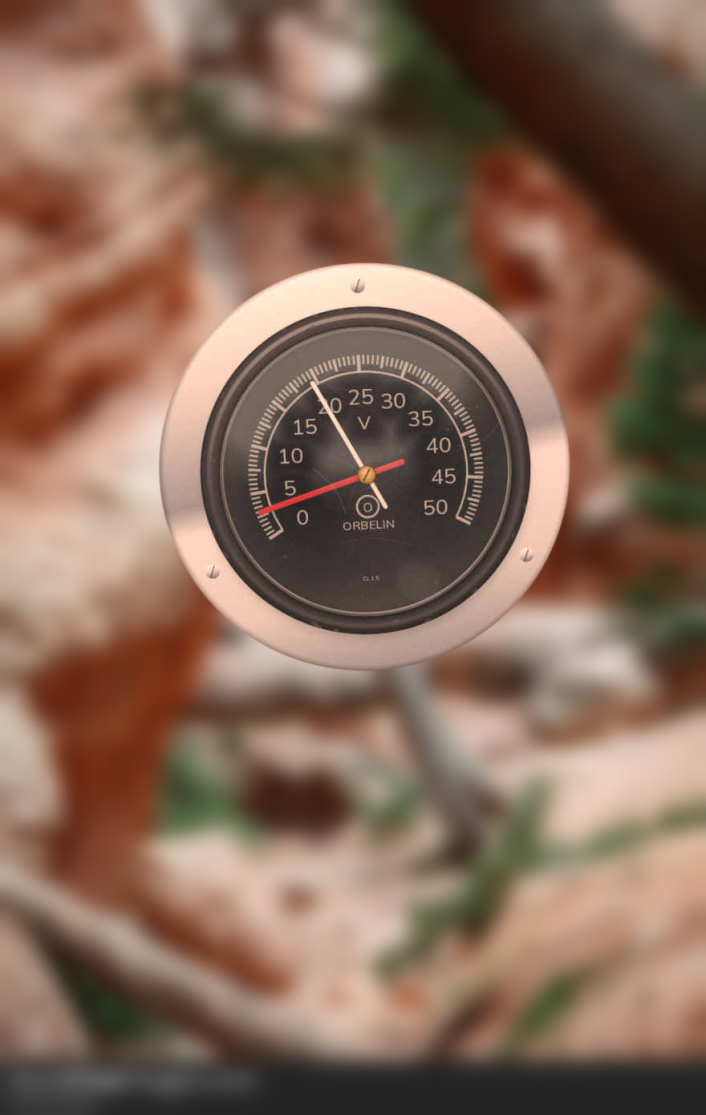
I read 3 (V)
